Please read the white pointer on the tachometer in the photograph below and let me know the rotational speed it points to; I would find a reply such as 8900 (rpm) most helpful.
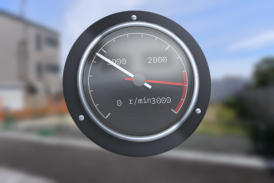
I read 900 (rpm)
